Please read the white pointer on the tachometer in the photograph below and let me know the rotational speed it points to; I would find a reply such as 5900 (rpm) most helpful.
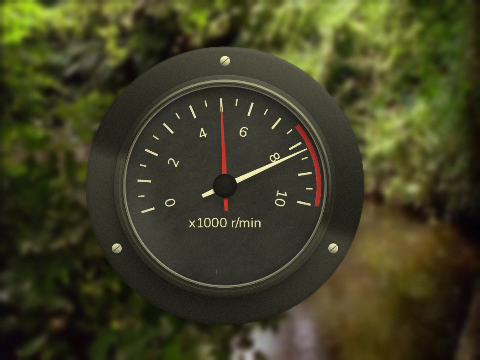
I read 8250 (rpm)
